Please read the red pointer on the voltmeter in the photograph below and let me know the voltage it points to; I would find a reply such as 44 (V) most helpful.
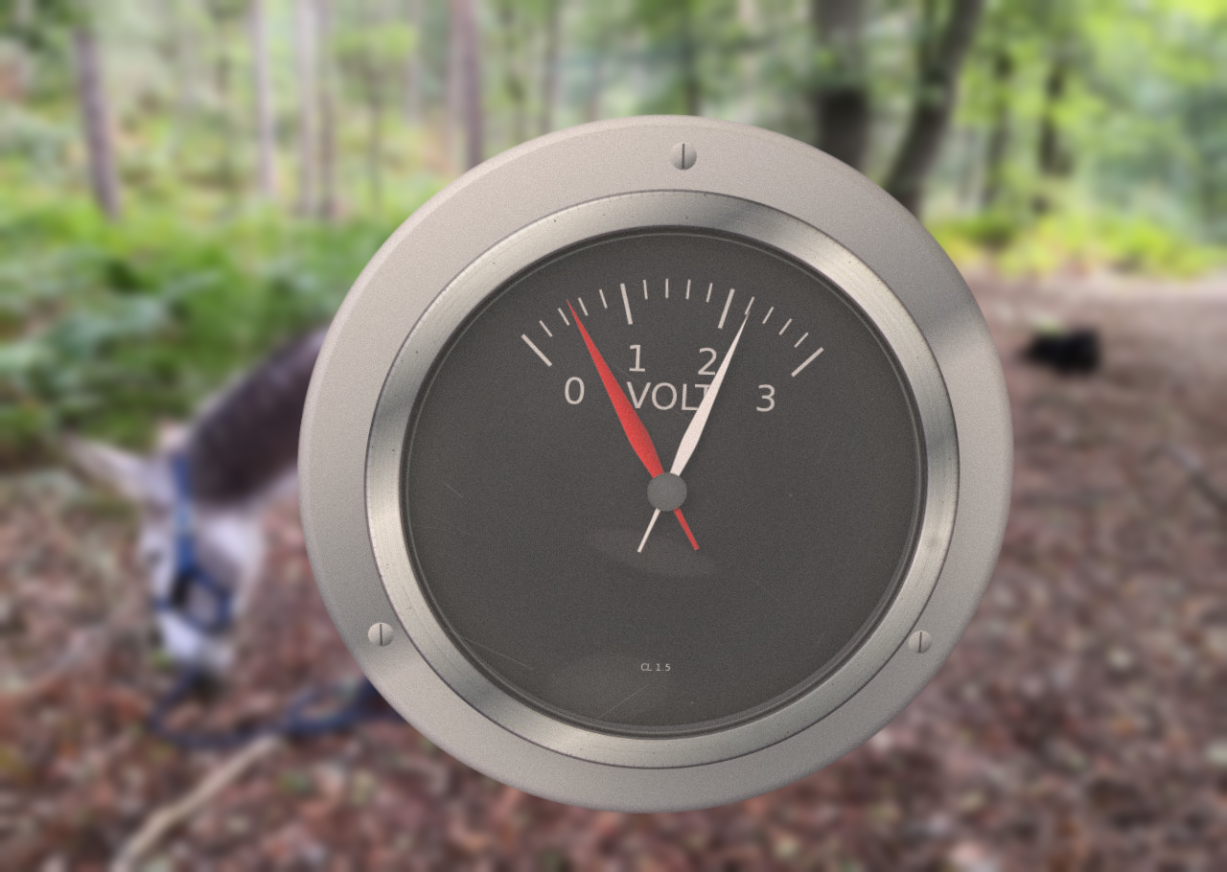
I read 0.5 (V)
